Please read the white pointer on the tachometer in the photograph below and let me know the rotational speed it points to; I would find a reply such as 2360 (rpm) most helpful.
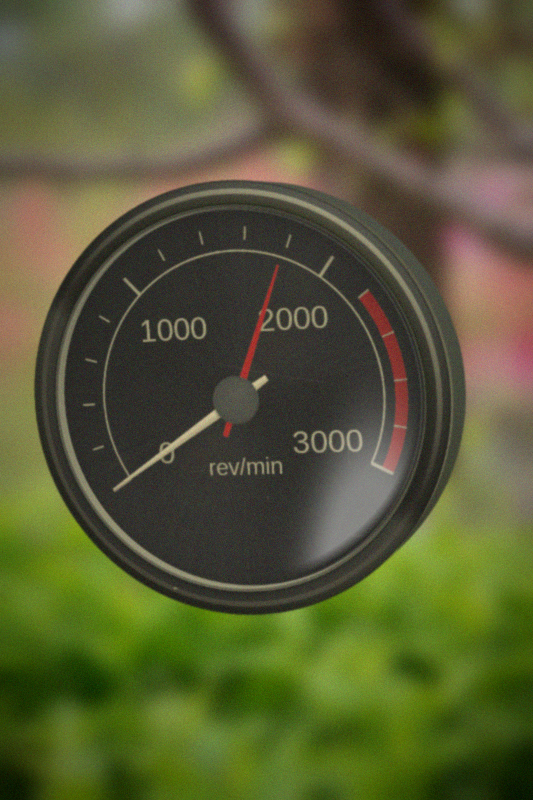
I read 0 (rpm)
